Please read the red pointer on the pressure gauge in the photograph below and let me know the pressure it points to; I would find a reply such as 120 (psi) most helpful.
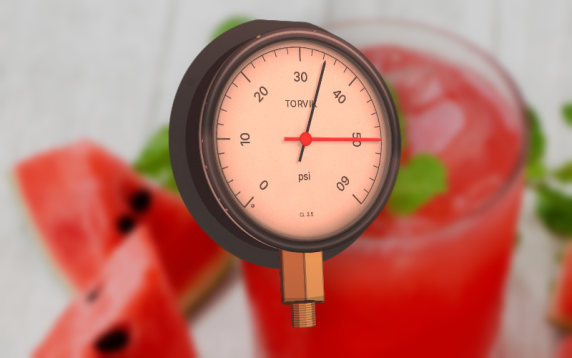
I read 50 (psi)
